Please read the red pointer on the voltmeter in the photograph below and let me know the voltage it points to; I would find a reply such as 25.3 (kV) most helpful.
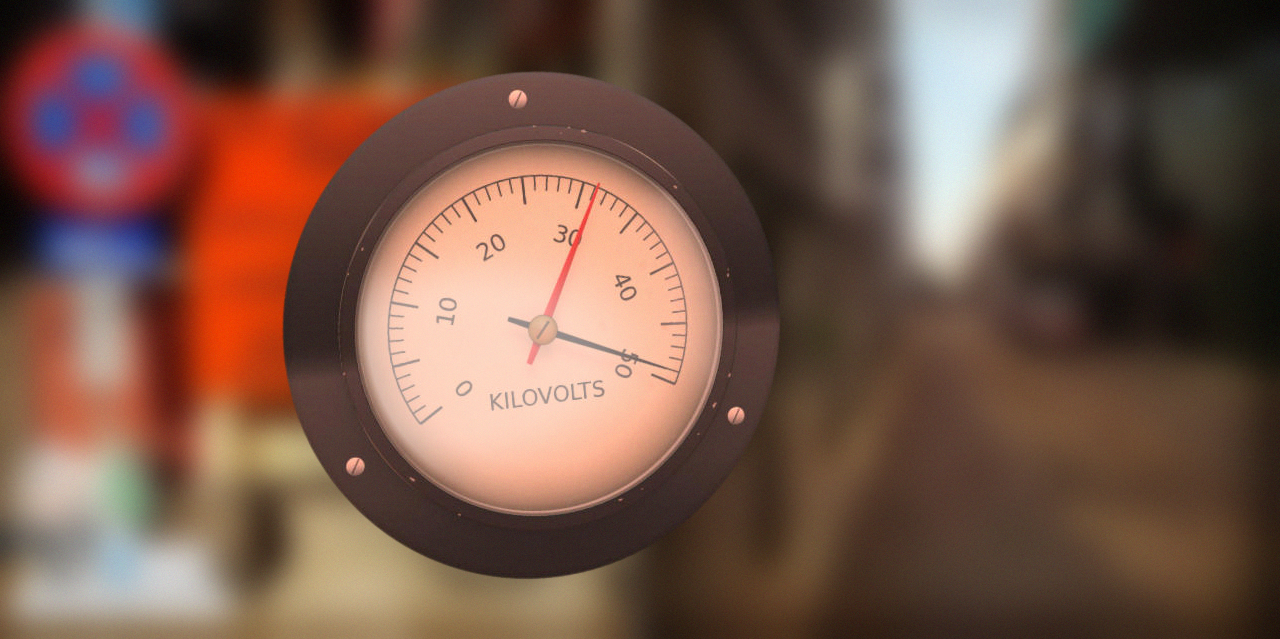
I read 31 (kV)
